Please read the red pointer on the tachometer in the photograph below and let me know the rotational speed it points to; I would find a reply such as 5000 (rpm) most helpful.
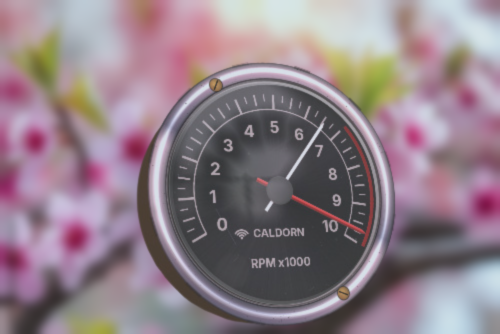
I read 9750 (rpm)
